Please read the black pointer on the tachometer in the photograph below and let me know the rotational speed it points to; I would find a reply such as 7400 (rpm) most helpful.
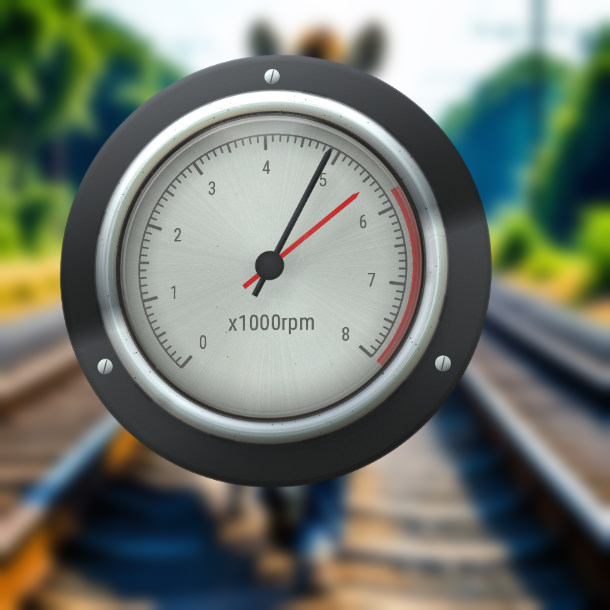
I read 4900 (rpm)
